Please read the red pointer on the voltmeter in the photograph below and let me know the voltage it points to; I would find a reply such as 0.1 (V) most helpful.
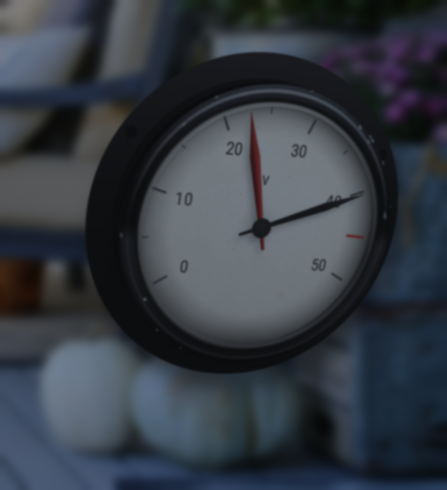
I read 22.5 (V)
